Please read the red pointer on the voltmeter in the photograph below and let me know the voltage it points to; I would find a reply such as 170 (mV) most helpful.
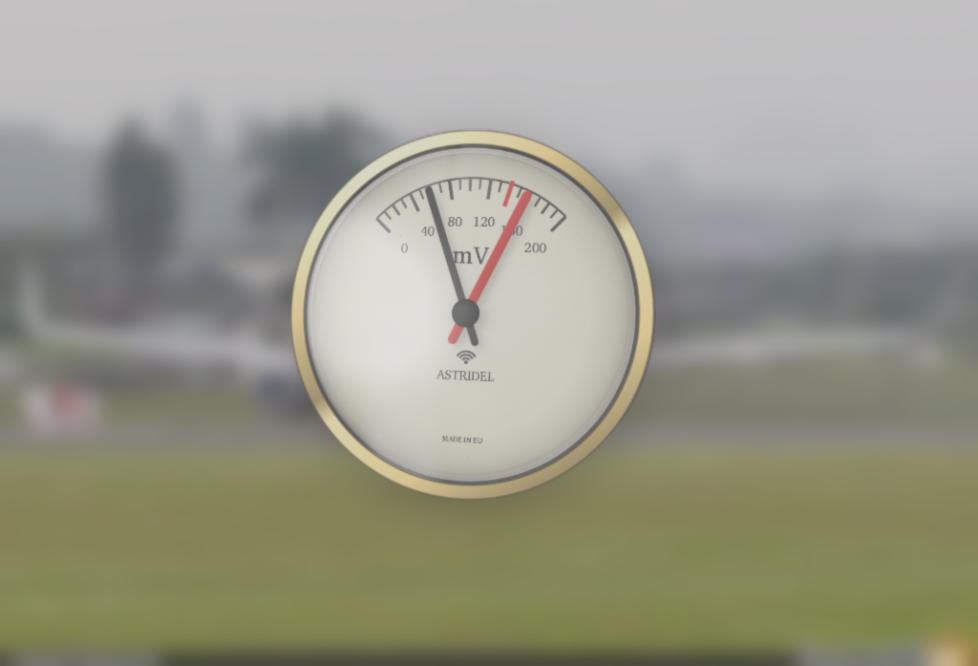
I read 160 (mV)
